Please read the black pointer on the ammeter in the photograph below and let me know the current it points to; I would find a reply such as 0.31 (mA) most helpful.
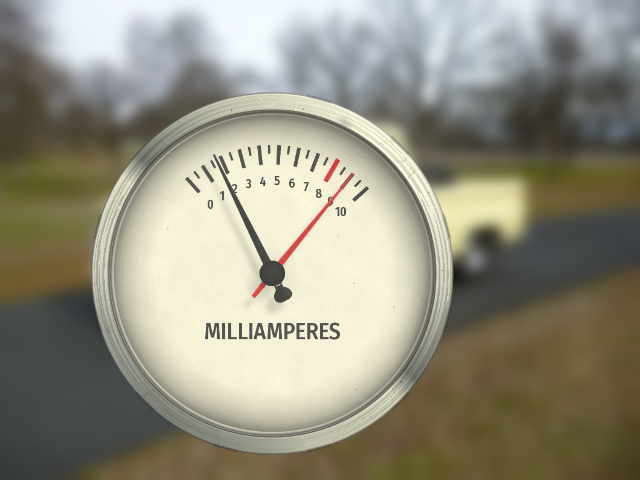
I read 1.75 (mA)
